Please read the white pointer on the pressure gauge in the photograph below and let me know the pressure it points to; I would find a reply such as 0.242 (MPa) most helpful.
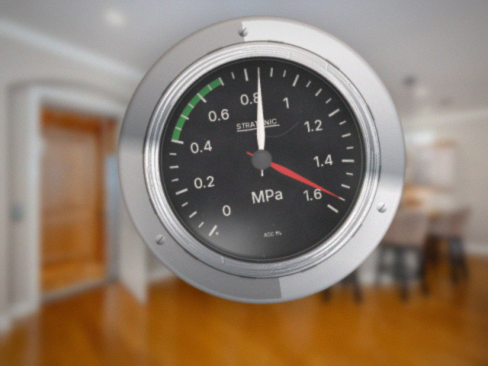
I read 0.85 (MPa)
